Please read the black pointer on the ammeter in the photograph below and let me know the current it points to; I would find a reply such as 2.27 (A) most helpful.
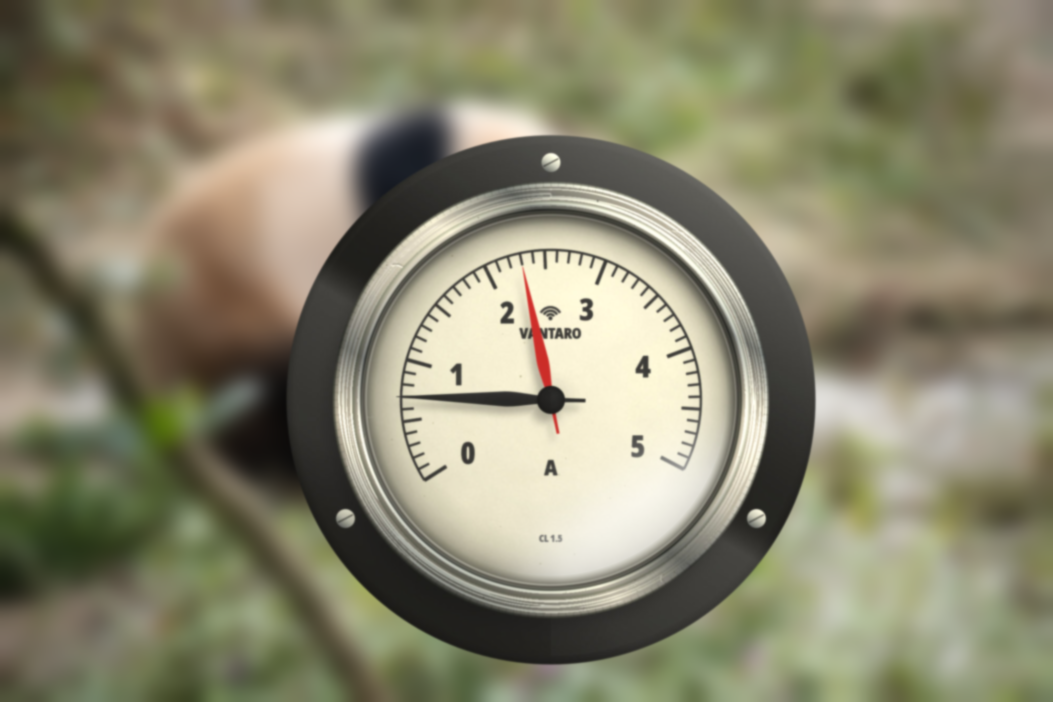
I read 0.7 (A)
